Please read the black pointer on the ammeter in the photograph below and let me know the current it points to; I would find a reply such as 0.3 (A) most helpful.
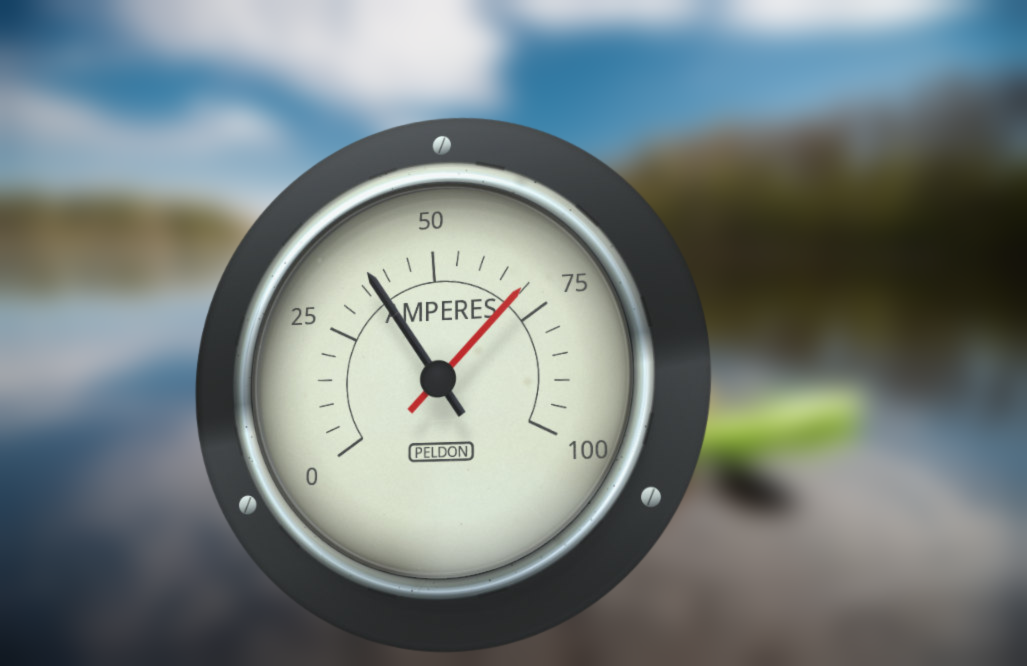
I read 37.5 (A)
